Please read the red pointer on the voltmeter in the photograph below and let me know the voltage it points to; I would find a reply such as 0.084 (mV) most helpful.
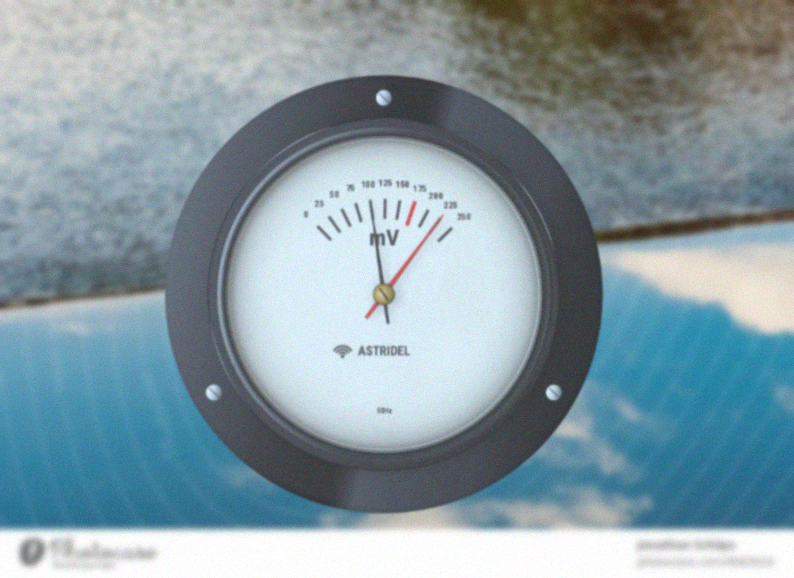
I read 225 (mV)
